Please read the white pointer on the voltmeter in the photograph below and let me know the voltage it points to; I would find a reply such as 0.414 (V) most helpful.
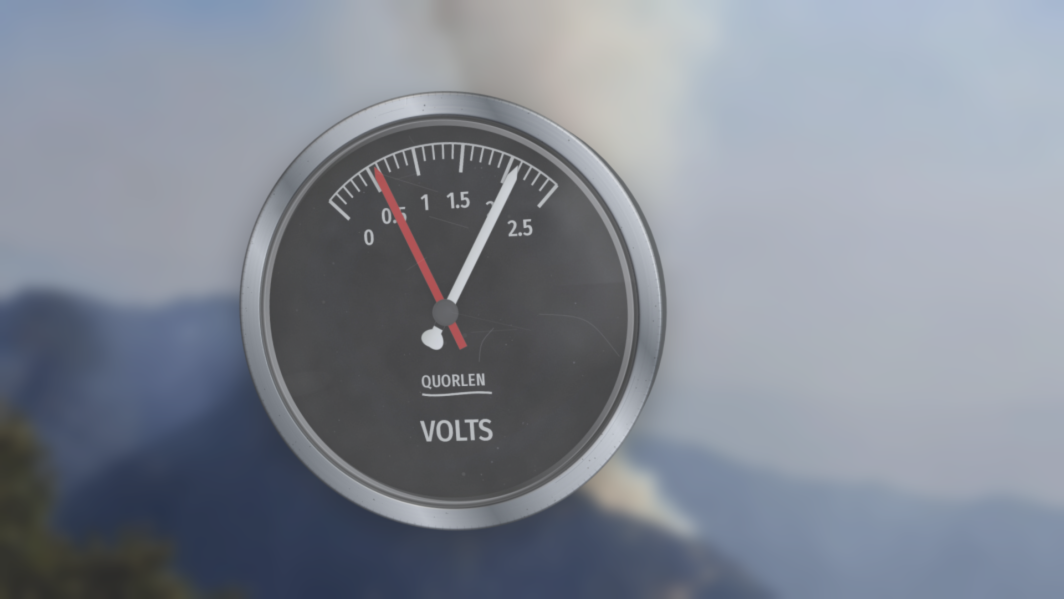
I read 2.1 (V)
